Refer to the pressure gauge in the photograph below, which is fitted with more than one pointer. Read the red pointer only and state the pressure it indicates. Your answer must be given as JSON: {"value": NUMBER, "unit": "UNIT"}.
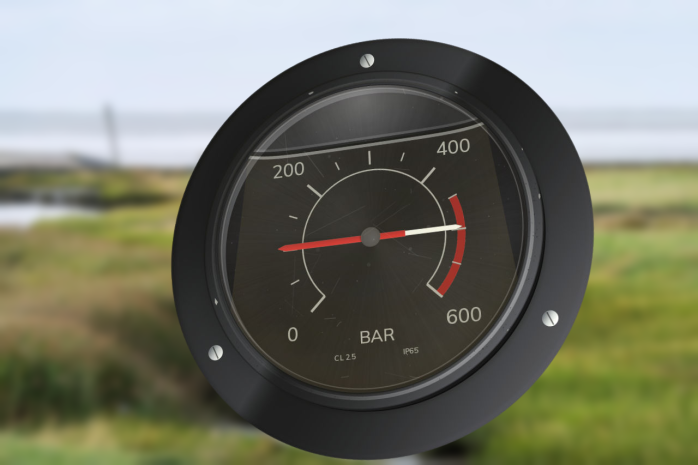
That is {"value": 100, "unit": "bar"}
